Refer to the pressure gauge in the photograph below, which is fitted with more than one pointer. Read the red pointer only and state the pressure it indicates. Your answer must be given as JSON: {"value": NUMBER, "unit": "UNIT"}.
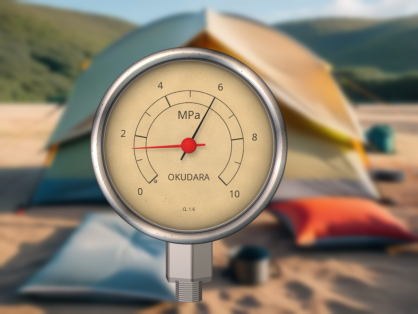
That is {"value": 1.5, "unit": "MPa"}
